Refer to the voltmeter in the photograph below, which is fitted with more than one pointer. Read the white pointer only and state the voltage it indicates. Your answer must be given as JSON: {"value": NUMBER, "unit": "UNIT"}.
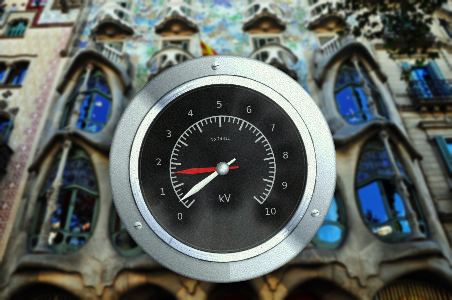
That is {"value": 0.4, "unit": "kV"}
